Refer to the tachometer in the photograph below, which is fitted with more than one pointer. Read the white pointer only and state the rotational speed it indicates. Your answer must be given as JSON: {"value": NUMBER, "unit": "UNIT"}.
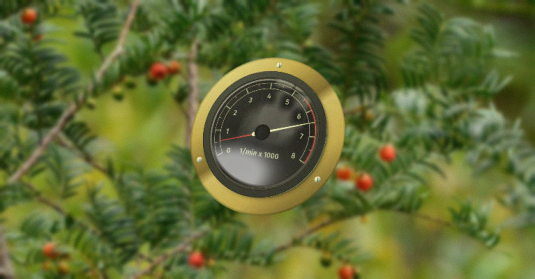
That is {"value": 6500, "unit": "rpm"}
